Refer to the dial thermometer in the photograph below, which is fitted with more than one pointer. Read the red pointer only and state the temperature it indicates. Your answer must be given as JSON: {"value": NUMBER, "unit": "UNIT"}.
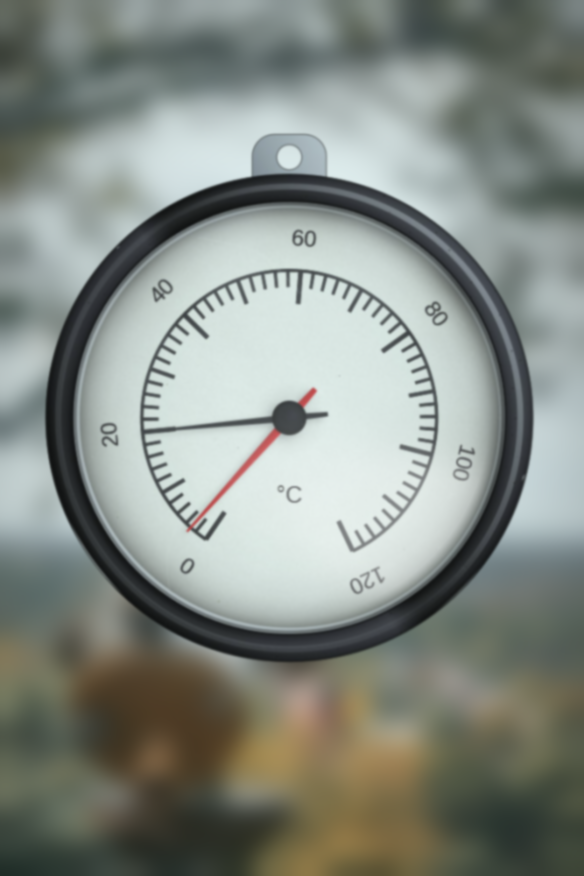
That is {"value": 3, "unit": "°C"}
